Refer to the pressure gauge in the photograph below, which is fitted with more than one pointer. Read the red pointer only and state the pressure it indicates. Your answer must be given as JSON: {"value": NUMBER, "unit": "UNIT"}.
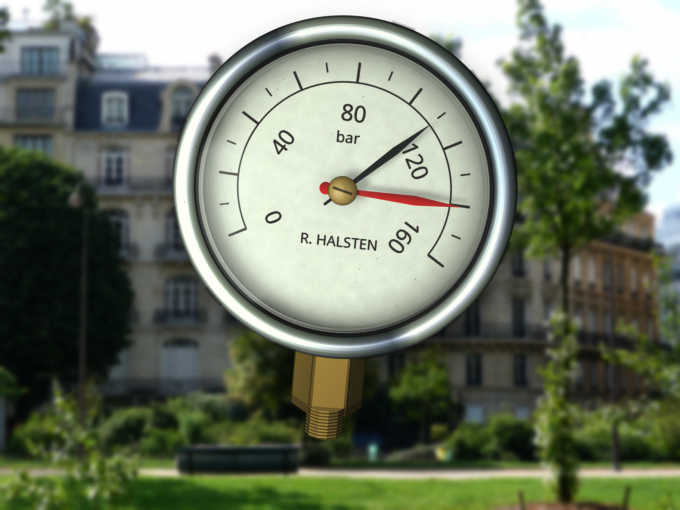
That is {"value": 140, "unit": "bar"}
